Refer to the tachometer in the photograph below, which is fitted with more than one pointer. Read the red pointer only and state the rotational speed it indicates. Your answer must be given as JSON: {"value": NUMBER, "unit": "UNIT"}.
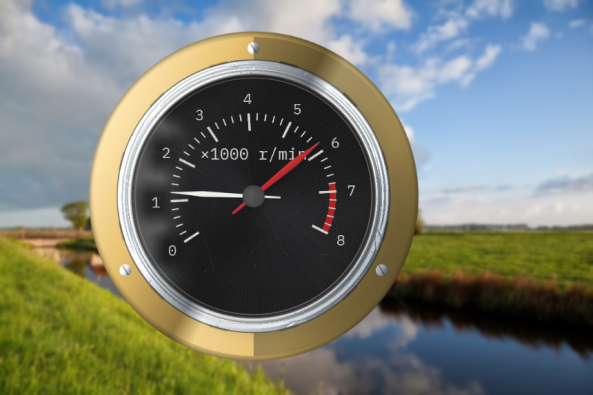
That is {"value": 5800, "unit": "rpm"}
